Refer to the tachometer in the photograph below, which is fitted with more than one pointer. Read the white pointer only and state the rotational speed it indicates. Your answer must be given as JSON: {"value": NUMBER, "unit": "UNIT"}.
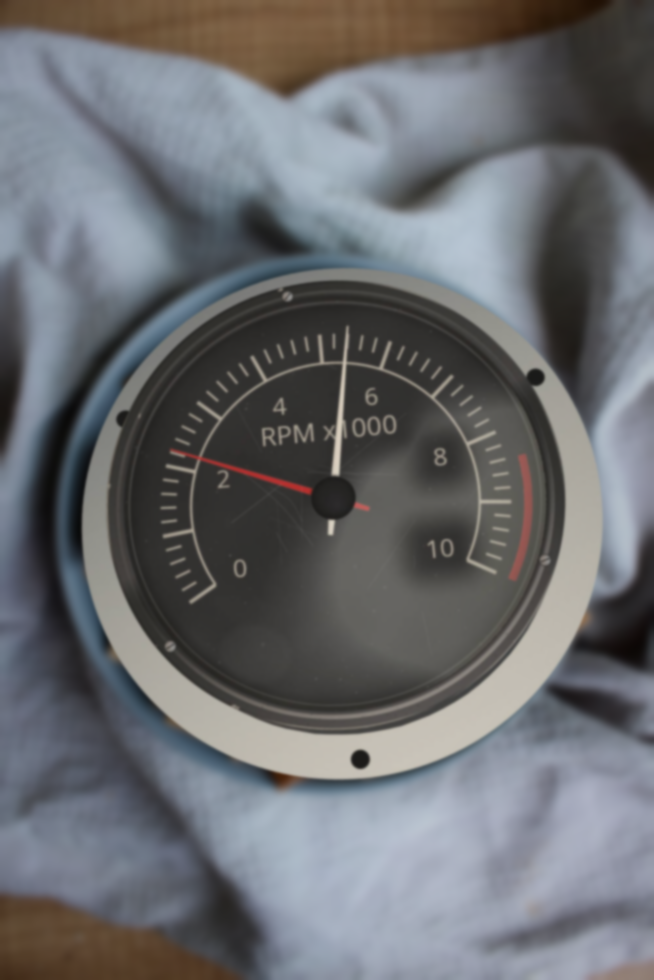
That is {"value": 5400, "unit": "rpm"}
